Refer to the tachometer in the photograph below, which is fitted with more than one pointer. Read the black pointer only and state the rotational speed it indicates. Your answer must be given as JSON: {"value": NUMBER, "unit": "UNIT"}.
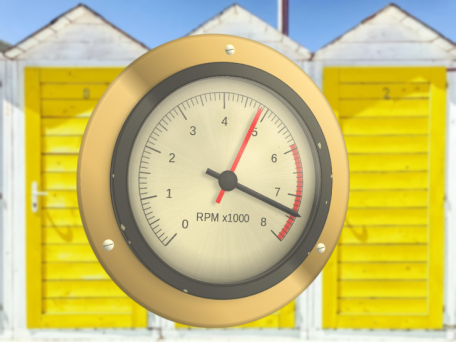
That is {"value": 7400, "unit": "rpm"}
